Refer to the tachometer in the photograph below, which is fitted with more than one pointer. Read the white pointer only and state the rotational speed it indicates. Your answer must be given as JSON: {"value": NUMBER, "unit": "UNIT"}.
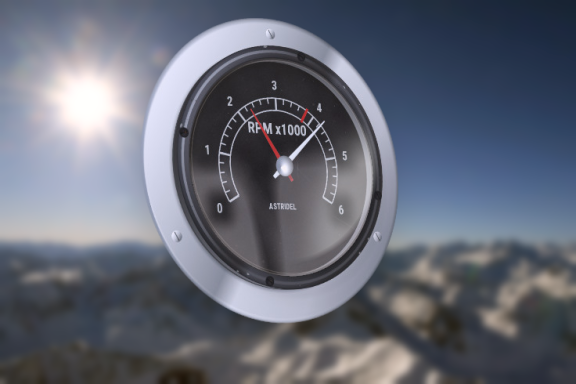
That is {"value": 4200, "unit": "rpm"}
